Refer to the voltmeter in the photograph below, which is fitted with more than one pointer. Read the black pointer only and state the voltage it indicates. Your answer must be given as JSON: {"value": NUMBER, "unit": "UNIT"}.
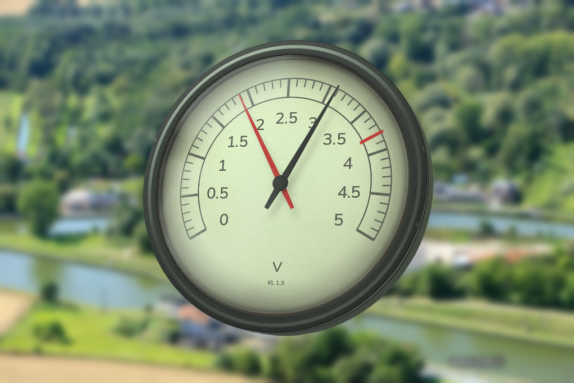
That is {"value": 3.1, "unit": "V"}
